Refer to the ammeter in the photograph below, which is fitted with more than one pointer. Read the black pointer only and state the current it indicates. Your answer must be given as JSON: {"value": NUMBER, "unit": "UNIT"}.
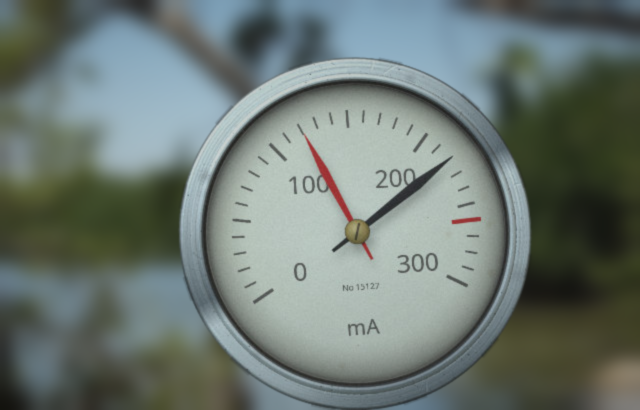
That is {"value": 220, "unit": "mA"}
